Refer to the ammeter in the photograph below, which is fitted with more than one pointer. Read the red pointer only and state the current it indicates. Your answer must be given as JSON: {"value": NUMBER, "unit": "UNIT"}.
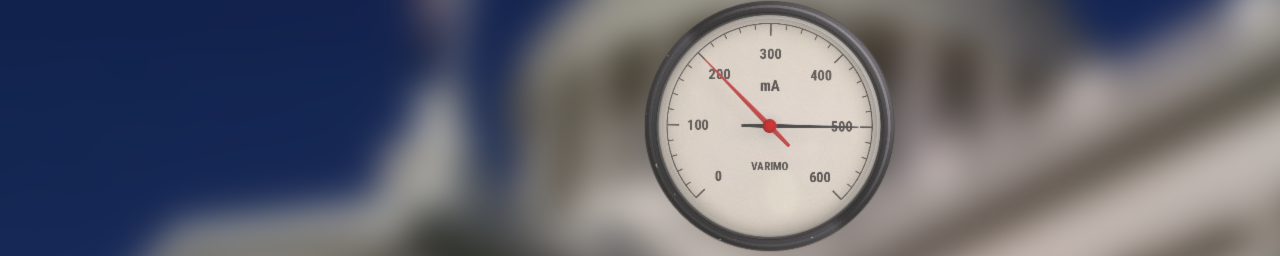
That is {"value": 200, "unit": "mA"}
